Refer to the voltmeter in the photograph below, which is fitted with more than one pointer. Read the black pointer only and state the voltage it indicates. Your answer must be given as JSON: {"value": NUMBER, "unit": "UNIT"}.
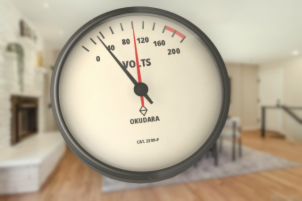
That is {"value": 30, "unit": "V"}
